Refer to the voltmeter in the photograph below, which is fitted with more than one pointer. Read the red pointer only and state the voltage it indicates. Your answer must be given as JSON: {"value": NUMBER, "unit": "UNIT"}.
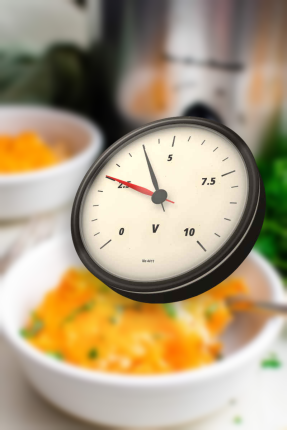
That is {"value": 2.5, "unit": "V"}
